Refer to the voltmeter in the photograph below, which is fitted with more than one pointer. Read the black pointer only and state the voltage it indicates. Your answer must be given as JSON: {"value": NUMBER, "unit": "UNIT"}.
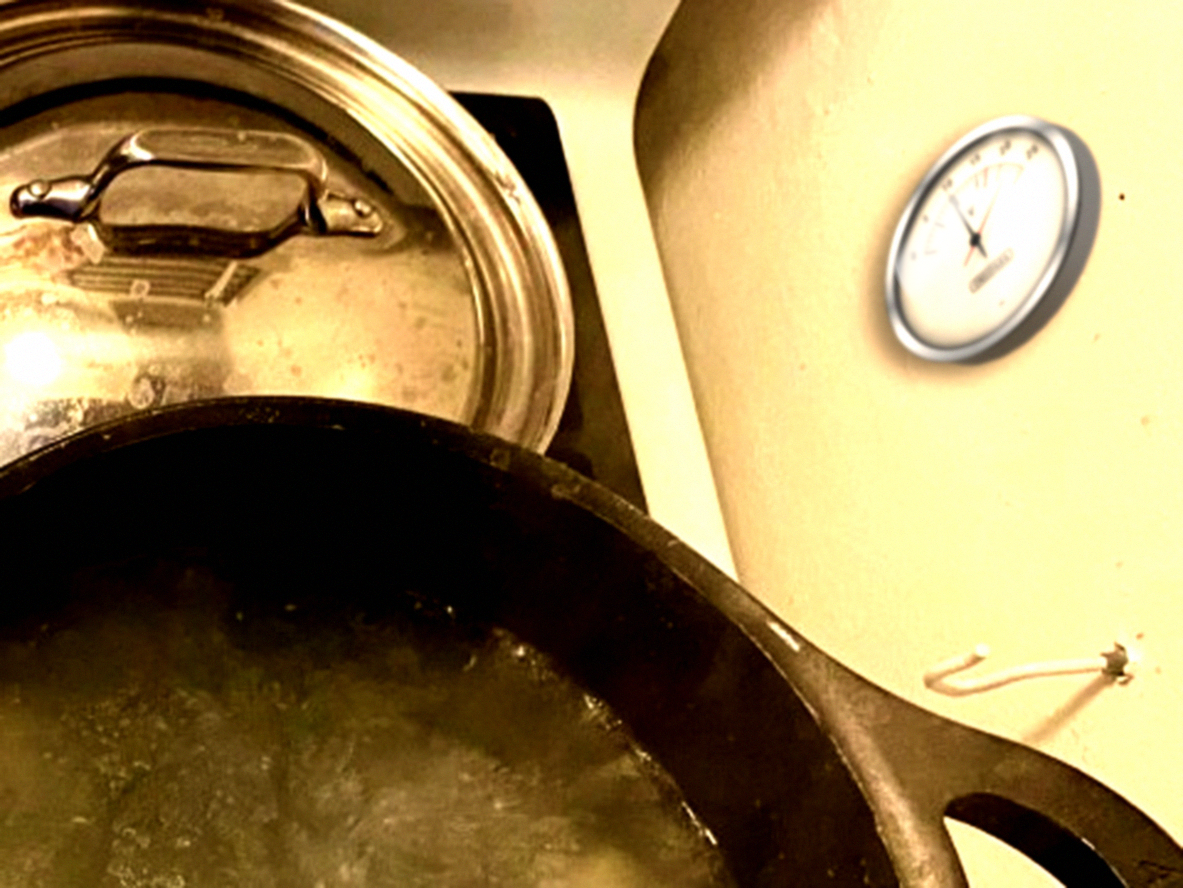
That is {"value": 10, "unit": "V"}
